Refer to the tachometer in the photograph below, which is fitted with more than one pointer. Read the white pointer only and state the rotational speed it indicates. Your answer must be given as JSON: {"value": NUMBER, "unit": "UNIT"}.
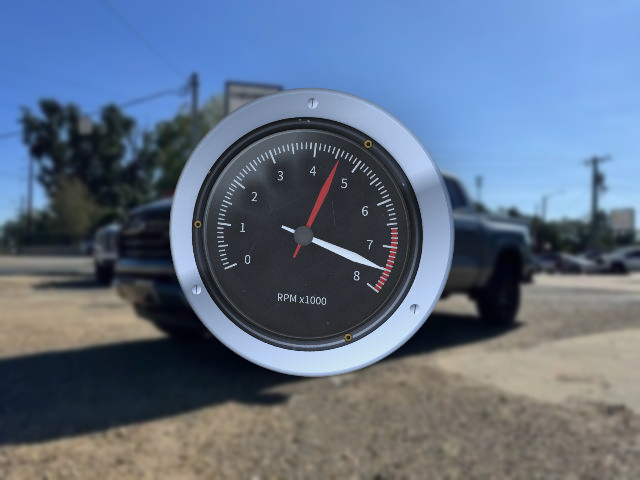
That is {"value": 7500, "unit": "rpm"}
